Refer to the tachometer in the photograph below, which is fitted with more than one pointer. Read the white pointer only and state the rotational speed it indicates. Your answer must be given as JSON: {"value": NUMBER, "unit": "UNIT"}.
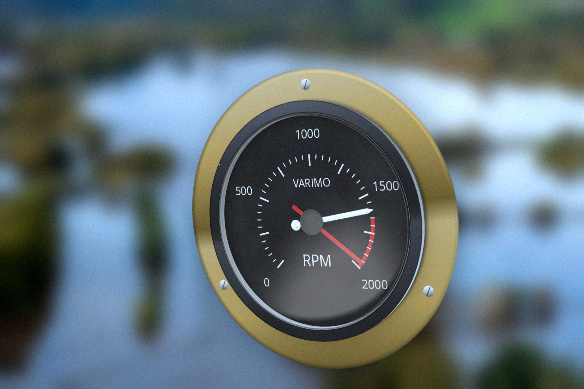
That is {"value": 1600, "unit": "rpm"}
